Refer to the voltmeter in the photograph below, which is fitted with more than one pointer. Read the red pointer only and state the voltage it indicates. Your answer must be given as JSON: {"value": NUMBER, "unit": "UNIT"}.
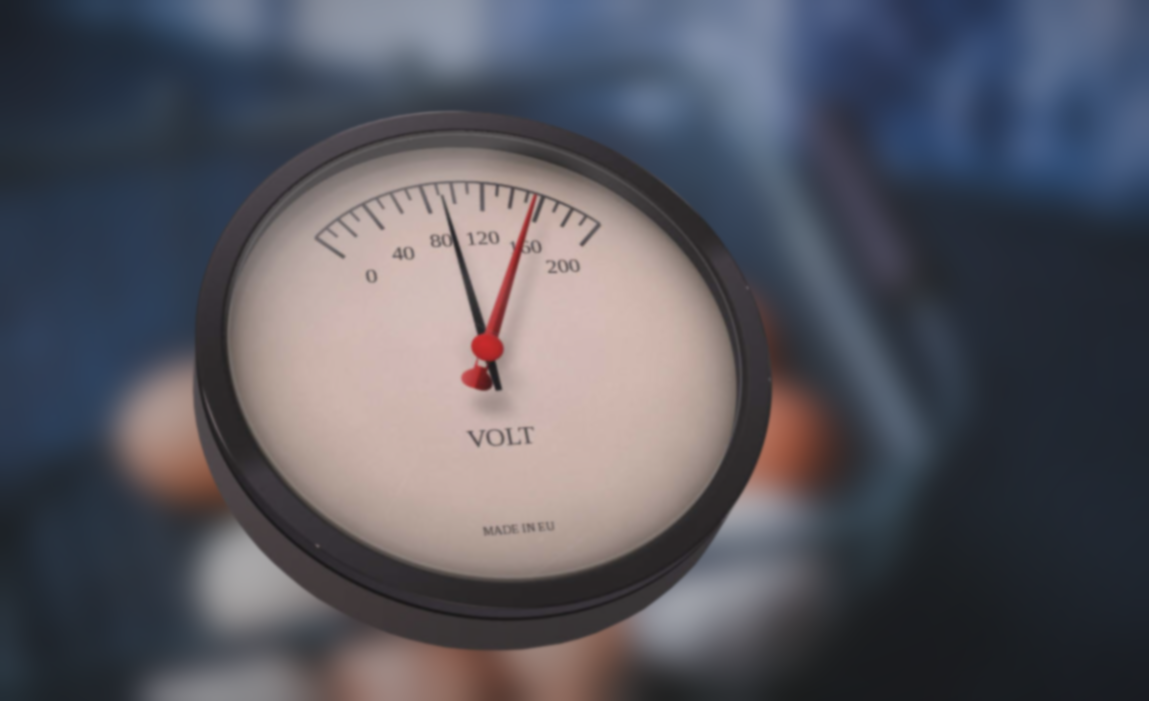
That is {"value": 155, "unit": "V"}
